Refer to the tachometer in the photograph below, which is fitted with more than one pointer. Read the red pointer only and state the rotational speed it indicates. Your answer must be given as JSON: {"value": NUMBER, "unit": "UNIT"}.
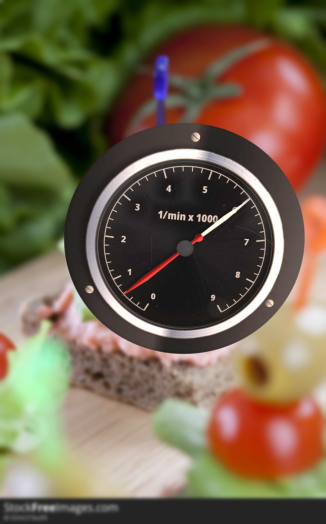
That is {"value": 600, "unit": "rpm"}
